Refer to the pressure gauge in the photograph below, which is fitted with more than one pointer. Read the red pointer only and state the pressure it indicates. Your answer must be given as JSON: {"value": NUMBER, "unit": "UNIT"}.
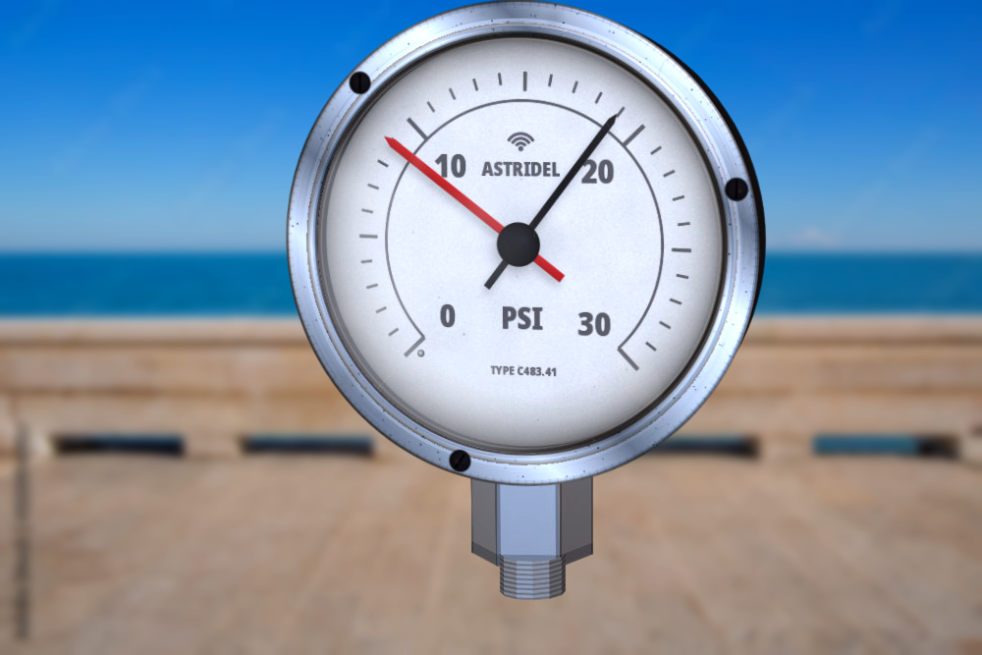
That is {"value": 9, "unit": "psi"}
